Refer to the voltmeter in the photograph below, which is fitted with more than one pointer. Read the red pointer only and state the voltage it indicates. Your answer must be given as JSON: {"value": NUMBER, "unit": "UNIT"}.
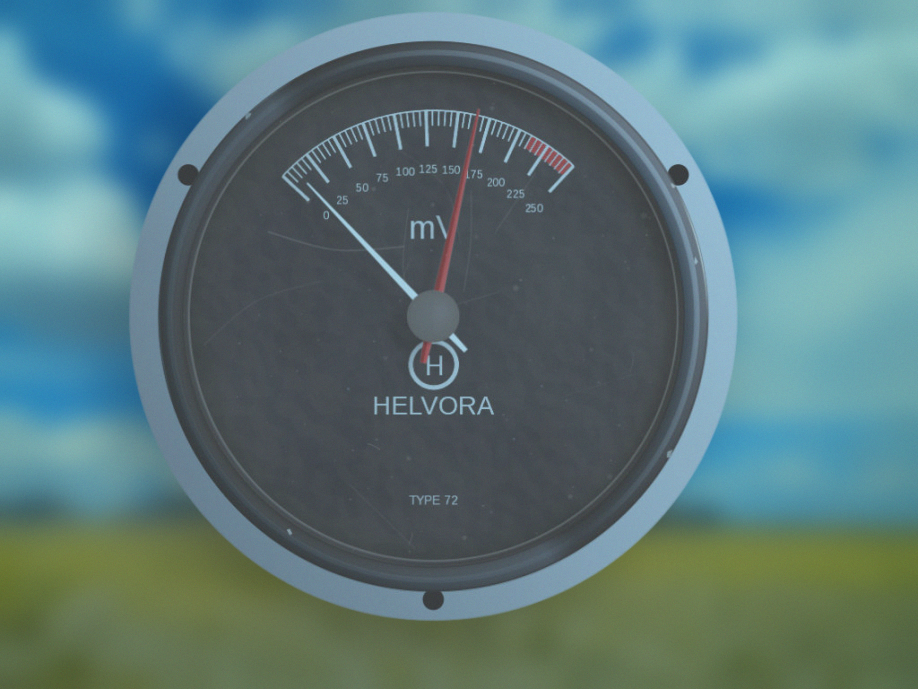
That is {"value": 165, "unit": "mV"}
